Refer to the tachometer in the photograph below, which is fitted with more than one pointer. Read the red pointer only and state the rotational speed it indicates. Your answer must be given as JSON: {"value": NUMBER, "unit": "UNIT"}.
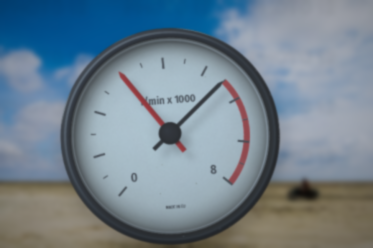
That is {"value": 3000, "unit": "rpm"}
